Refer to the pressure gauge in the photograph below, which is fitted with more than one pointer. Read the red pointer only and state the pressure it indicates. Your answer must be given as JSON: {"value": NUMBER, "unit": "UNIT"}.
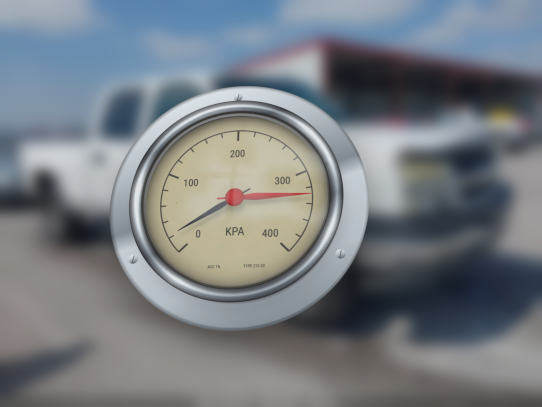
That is {"value": 330, "unit": "kPa"}
